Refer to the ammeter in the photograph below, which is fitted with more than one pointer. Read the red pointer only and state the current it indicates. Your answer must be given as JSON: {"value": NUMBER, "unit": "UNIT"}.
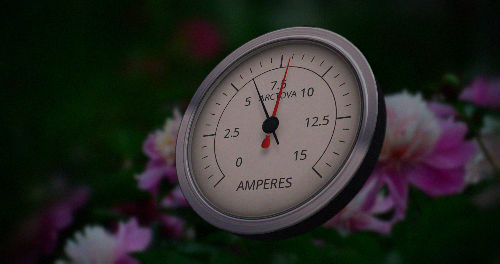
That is {"value": 8, "unit": "A"}
